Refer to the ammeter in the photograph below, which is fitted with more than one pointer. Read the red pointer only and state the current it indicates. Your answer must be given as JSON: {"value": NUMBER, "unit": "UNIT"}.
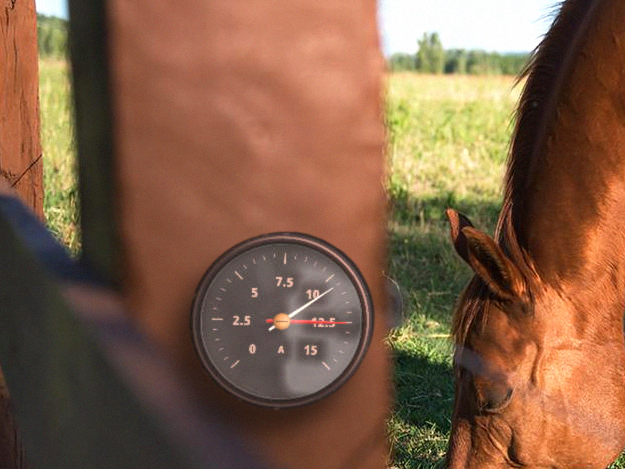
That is {"value": 12.5, "unit": "A"}
